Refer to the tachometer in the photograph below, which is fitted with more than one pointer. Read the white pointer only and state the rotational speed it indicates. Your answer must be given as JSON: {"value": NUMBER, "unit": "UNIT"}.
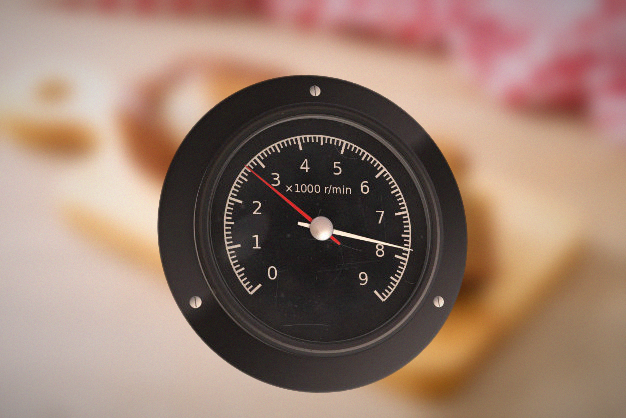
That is {"value": 7800, "unit": "rpm"}
